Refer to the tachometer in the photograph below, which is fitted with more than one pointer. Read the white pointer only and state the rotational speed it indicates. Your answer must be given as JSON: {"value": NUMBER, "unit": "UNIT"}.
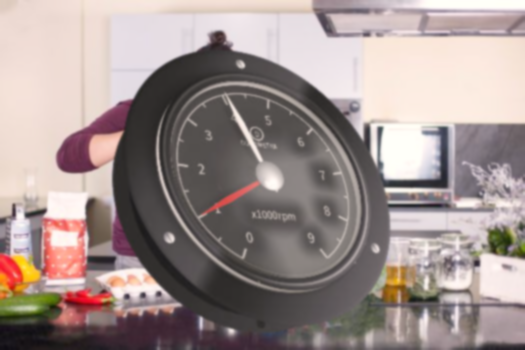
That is {"value": 4000, "unit": "rpm"}
